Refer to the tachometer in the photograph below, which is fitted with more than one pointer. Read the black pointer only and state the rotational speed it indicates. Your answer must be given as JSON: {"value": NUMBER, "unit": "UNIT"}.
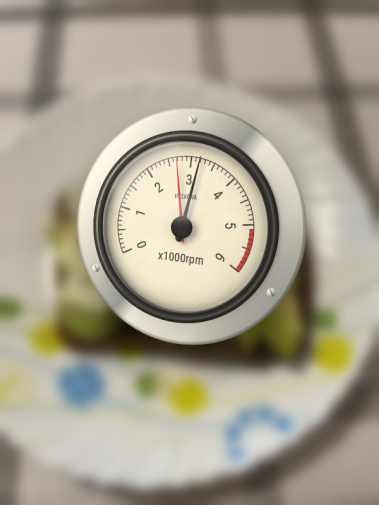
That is {"value": 3200, "unit": "rpm"}
